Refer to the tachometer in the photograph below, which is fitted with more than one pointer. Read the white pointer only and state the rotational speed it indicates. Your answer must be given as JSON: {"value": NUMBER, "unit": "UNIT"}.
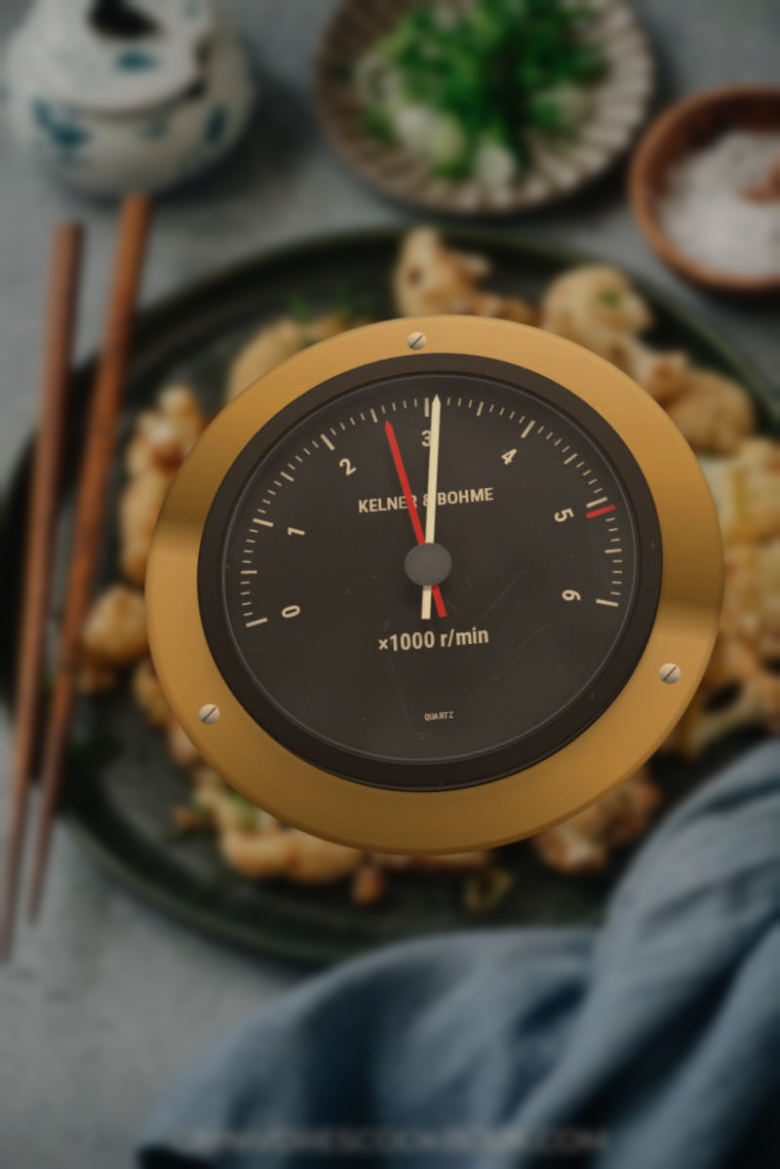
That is {"value": 3100, "unit": "rpm"}
